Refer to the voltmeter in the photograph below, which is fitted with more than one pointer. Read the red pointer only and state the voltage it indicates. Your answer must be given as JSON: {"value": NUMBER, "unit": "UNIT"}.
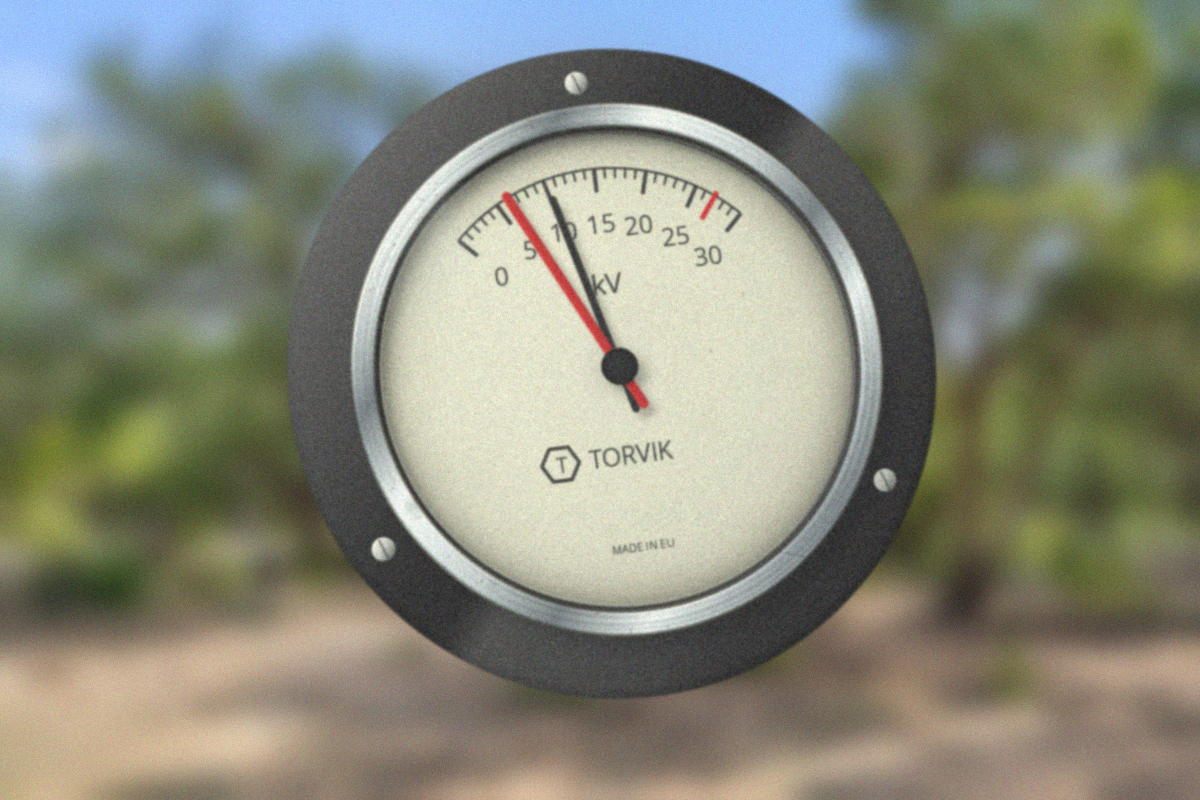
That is {"value": 6, "unit": "kV"}
